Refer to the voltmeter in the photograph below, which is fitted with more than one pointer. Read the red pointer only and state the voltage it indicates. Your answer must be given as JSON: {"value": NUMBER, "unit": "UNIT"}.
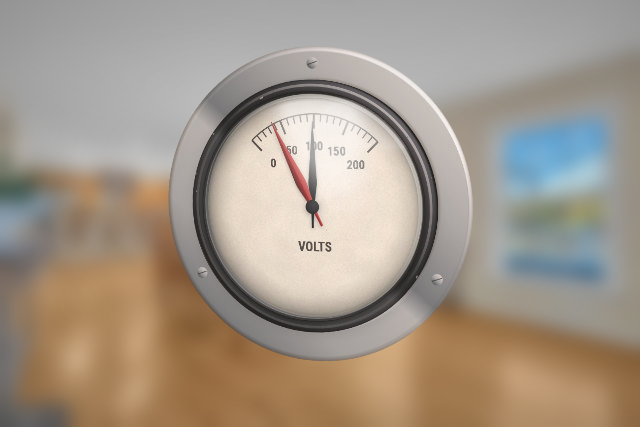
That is {"value": 40, "unit": "V"}
